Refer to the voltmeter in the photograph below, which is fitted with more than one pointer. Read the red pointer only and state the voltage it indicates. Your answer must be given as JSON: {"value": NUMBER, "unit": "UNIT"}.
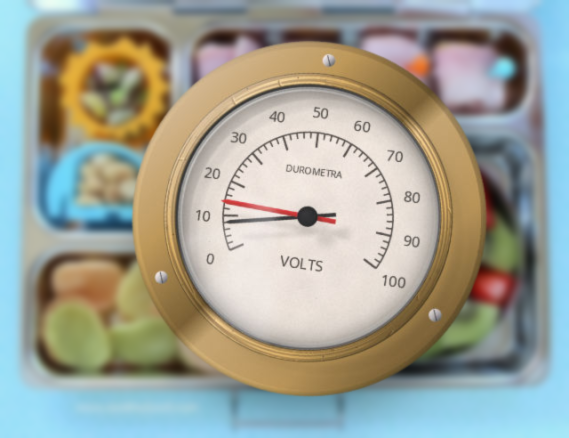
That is {"value": 14, "unit": "V"}
